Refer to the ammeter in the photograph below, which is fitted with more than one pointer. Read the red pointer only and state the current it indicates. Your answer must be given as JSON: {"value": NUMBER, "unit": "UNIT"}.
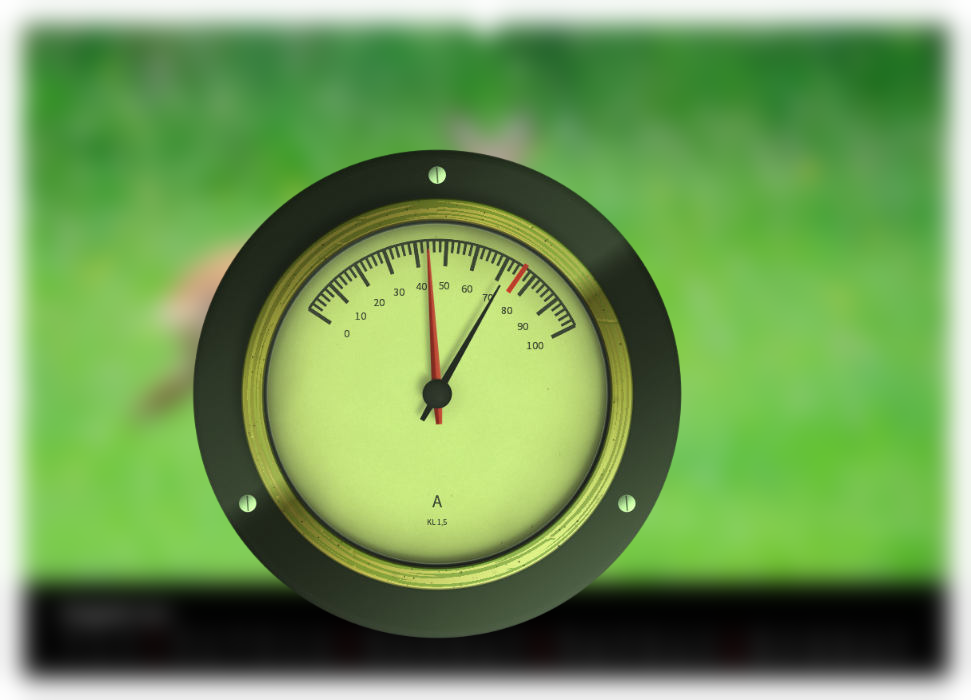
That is {"value": 44, "unit": "A"}
